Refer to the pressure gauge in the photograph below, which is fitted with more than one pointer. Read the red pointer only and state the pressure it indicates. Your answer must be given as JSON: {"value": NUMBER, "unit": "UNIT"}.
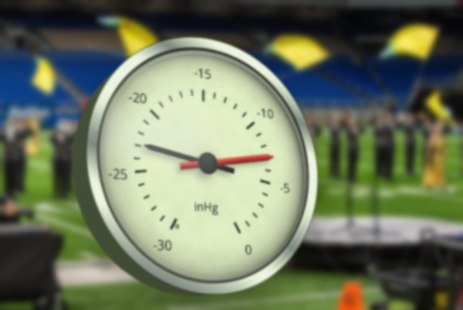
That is {"value": -7, "unit": "inHg"}
